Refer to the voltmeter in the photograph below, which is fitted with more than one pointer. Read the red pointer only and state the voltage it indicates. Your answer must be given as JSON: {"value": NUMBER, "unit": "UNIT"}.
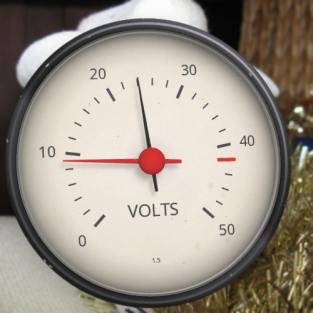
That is {"value": 9, "unit": "V"}
